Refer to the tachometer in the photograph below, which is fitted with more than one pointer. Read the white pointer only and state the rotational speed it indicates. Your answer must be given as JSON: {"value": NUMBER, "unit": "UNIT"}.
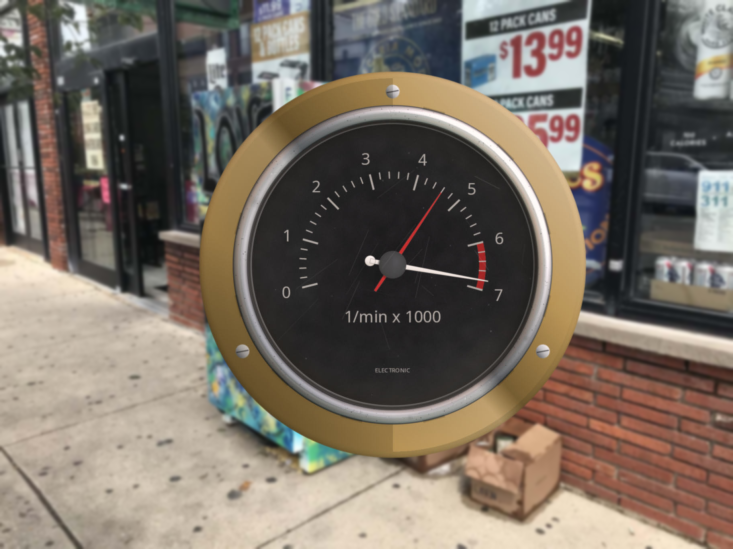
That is {"value": 6800, "unit": "rpm"}
